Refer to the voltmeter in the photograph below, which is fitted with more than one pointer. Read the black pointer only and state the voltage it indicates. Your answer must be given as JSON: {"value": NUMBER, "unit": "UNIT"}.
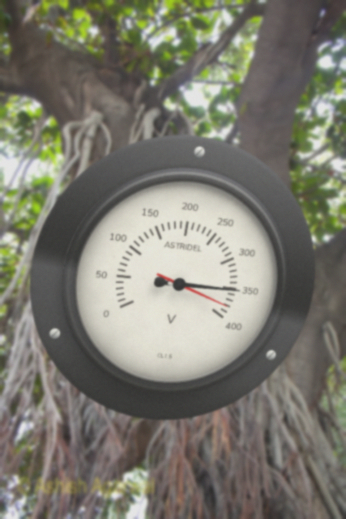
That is {"value": 350, "unit": "V"}
